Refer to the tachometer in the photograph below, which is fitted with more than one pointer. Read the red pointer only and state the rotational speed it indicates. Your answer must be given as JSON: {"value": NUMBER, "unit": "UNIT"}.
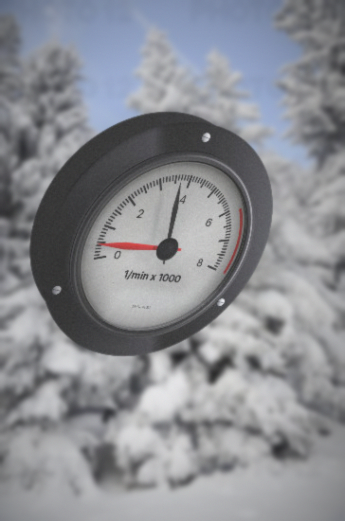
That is {"value": 500, "unit": "rpm"}
